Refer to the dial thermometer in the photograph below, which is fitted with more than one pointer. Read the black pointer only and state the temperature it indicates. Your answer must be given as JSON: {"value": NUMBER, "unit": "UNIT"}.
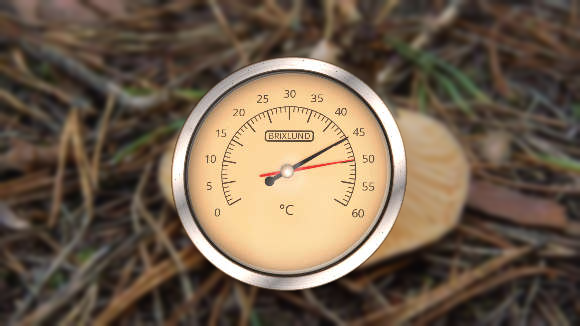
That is {"value": 45, "unit": "°C"}
